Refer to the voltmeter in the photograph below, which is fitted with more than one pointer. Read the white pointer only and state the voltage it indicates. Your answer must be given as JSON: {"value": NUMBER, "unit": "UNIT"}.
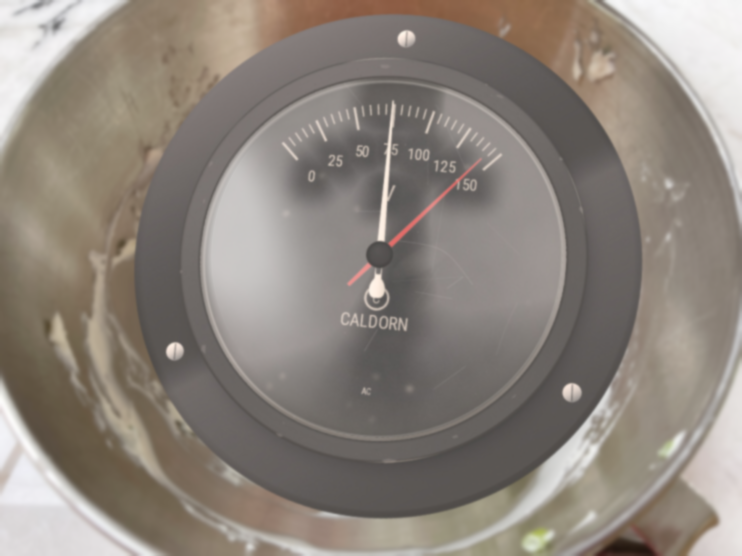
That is {"value": 75, "unit": "V"}
